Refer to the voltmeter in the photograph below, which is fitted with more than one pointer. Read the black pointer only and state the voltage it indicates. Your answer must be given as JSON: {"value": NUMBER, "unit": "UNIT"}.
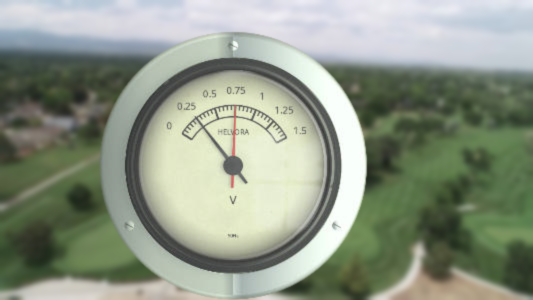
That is {"value": 0.25, "unit": "V"}
